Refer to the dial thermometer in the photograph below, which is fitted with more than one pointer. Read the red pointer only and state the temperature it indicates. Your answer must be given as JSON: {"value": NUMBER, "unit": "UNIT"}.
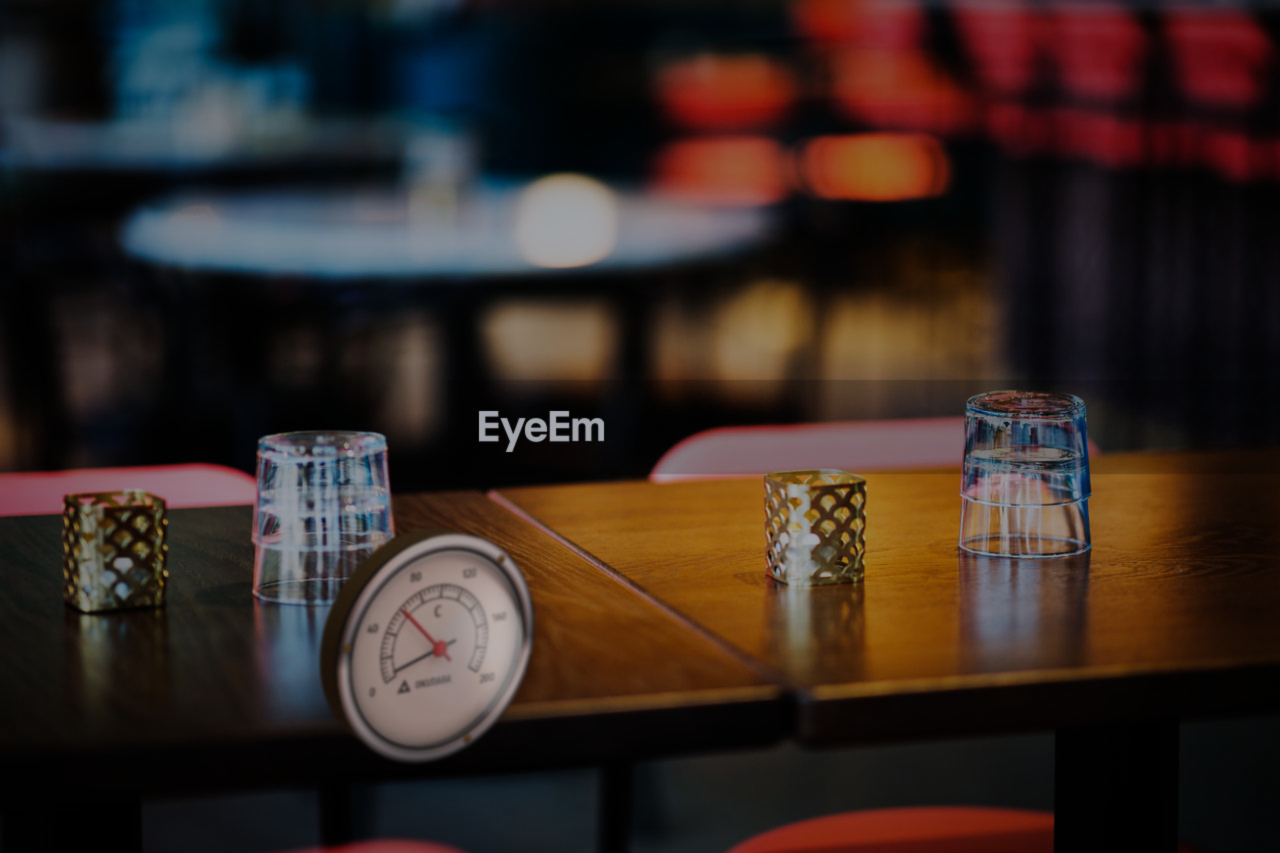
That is {"value": 60, "unit": "°C"}
